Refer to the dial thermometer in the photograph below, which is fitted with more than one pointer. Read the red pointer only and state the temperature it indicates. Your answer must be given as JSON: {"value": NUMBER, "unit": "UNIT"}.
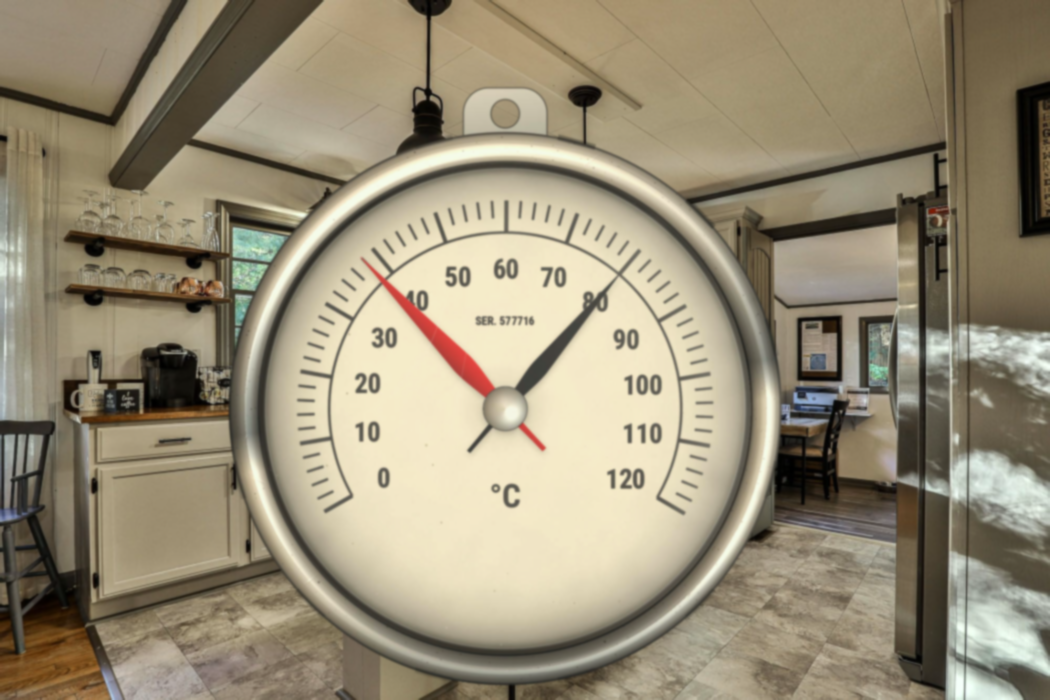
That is {"value": 38, "unit": "°C"}
